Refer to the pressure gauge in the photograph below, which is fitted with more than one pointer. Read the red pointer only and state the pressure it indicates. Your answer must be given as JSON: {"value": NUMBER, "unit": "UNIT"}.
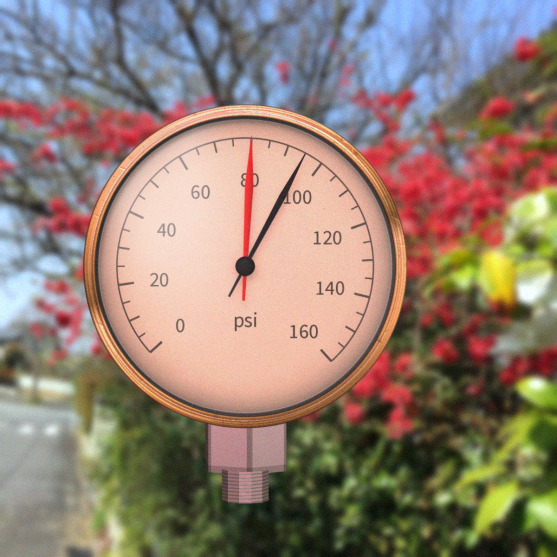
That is {"value": 80, "unit": "psi"}
